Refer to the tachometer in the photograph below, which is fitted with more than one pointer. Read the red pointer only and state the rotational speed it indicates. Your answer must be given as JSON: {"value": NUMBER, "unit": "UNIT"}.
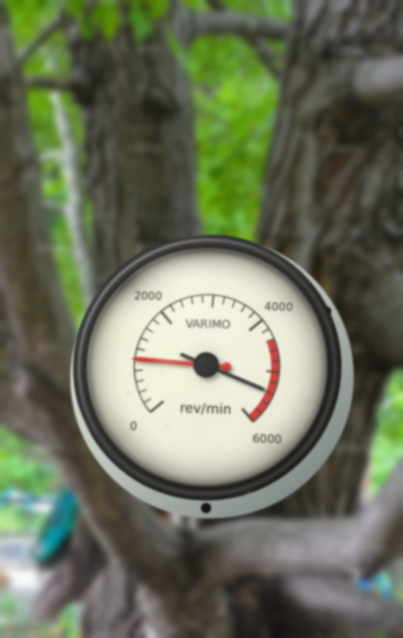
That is {"value": 1000, "unit": "rpm"}
